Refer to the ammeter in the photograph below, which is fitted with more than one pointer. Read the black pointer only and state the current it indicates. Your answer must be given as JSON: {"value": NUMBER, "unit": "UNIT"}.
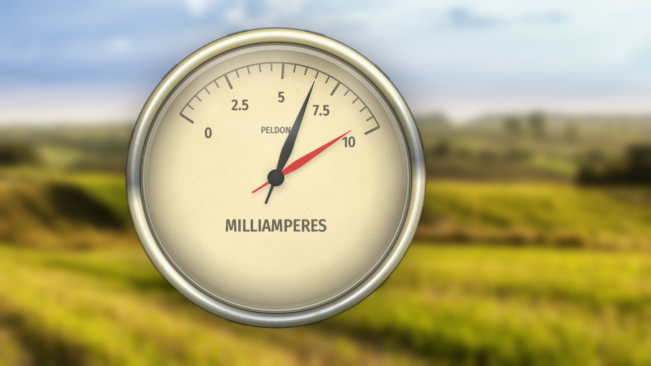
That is {"value": 6.5, "unit": "mA"}
